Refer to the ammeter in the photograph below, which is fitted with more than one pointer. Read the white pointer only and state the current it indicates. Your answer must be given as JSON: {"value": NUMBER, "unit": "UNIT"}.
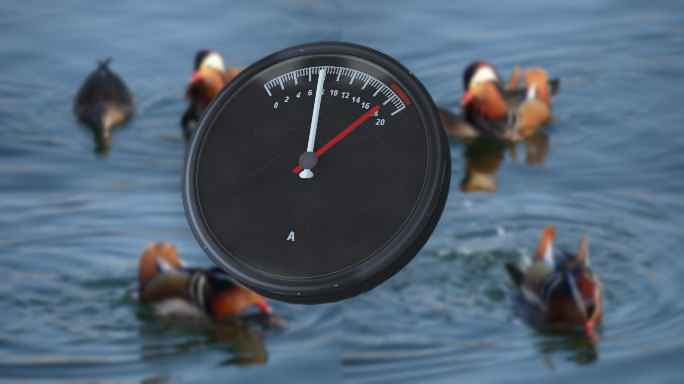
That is {"value": 8, "unit": "A"}
